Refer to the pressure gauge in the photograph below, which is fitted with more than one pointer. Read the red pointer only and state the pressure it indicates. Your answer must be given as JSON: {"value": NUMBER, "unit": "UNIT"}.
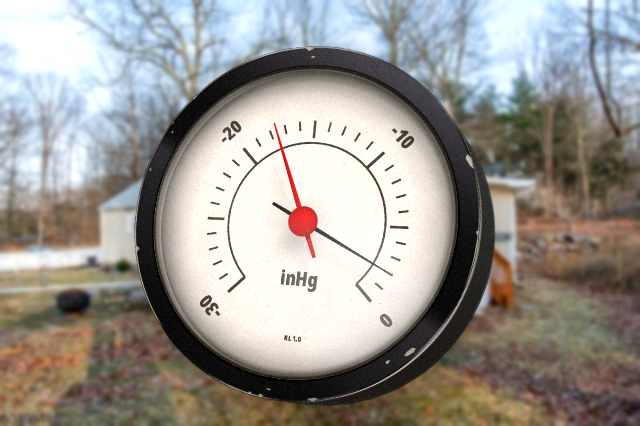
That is {"value": -17.5, "unit": "inHg"}
